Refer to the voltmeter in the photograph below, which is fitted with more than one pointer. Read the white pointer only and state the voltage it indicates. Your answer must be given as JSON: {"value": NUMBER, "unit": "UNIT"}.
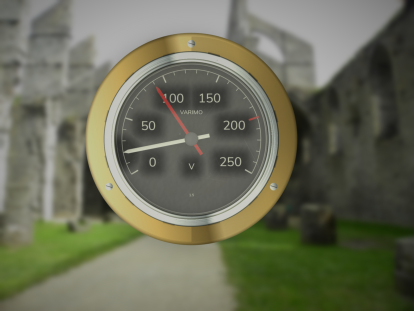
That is {"value": 20, "unit": "V"}
